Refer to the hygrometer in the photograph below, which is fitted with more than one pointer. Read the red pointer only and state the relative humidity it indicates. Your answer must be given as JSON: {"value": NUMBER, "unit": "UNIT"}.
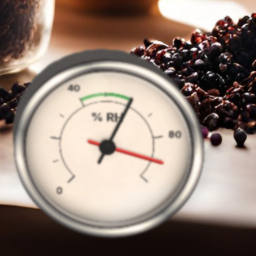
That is {"value": 90, "unit": "%"}
